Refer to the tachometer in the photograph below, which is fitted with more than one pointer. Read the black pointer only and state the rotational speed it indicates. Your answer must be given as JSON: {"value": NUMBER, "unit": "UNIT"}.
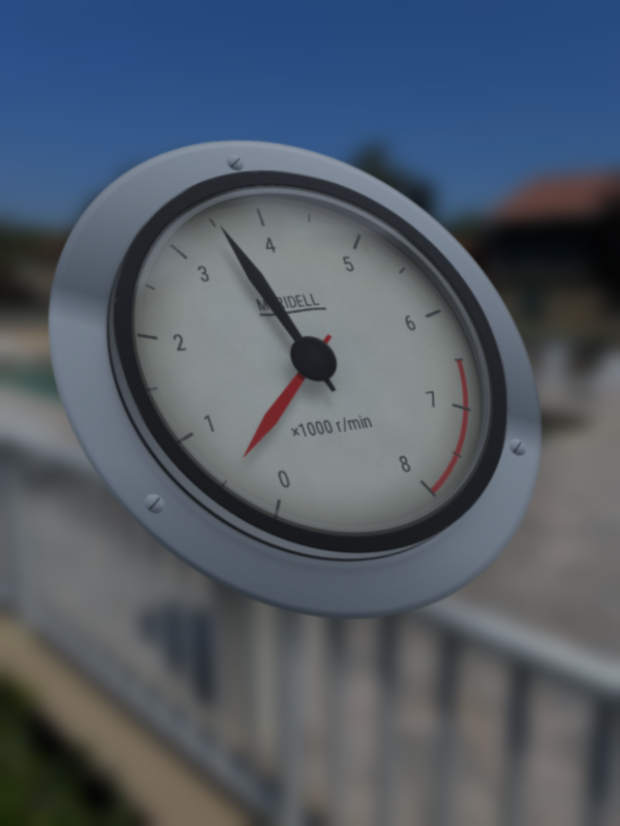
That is {"value": 3500, "unit": "rpm"}
